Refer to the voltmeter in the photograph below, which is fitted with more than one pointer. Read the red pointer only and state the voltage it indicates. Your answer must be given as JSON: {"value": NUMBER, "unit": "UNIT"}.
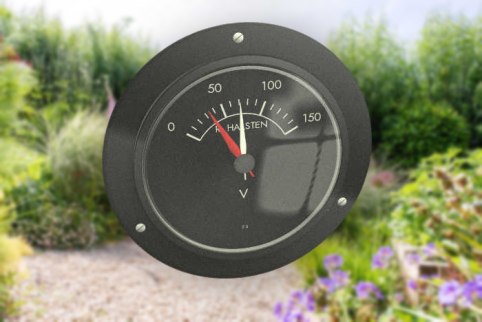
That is {"value": 35, "unit": "V"}
